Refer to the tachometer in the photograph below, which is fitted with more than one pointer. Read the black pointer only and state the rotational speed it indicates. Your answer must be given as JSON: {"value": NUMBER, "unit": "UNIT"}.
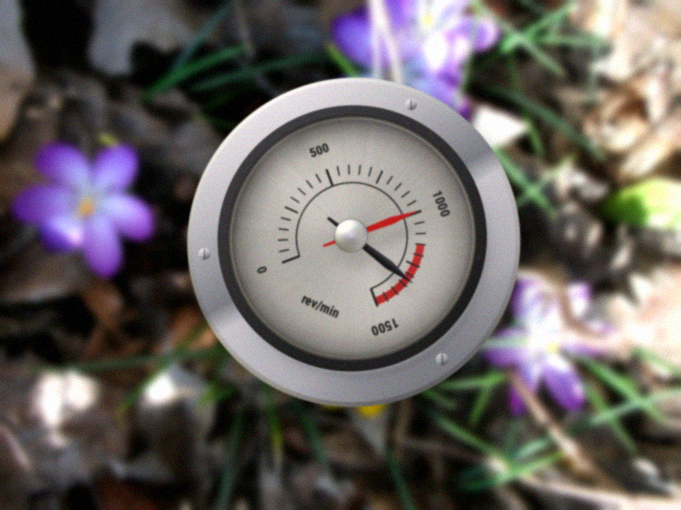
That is {"value": 1325, "unit": "rpm"}
